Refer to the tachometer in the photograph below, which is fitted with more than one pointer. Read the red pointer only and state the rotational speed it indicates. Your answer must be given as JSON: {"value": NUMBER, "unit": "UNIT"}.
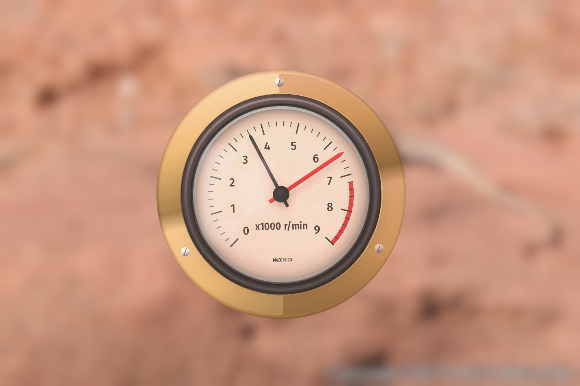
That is {"value": 6400, "unit": "rpm"}
